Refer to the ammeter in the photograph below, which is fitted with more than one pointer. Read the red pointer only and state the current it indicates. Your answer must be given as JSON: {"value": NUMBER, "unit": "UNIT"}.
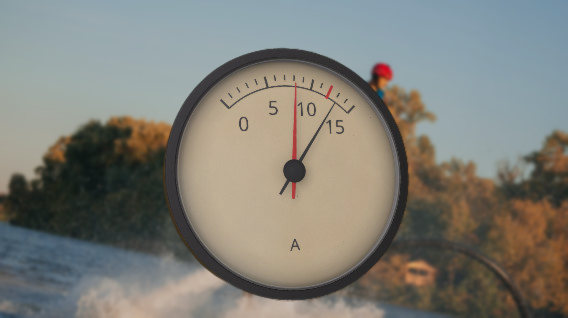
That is {"value": 8, "unit": "A"}
